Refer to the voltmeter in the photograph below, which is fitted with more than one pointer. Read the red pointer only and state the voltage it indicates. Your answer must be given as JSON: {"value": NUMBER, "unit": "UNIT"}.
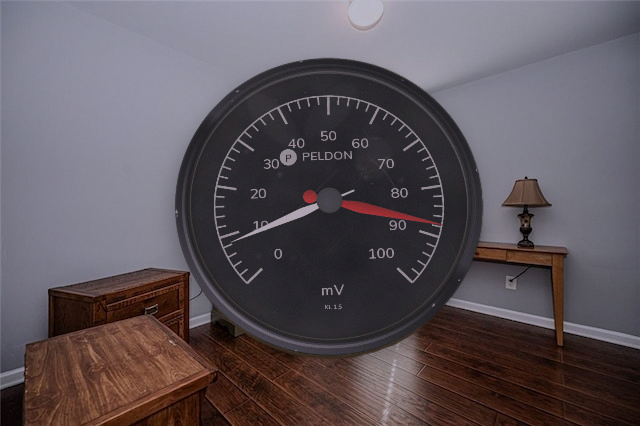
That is {"value": 88, "unit": "mV"}
